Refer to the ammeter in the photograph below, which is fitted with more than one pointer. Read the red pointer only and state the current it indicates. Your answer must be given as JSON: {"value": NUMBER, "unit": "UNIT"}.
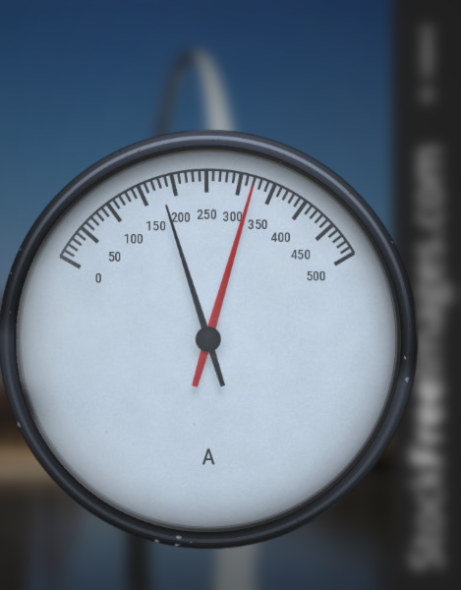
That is {"value": 320, "unit": "A"}
